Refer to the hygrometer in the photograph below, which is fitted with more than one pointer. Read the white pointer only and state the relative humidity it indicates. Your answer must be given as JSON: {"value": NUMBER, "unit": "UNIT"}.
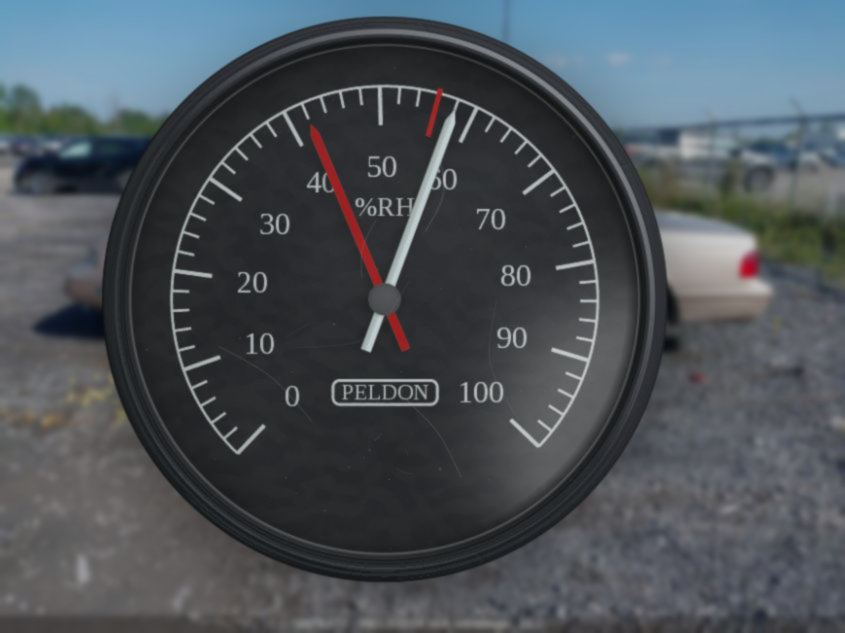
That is {"value": 58, "unit": "%"}
